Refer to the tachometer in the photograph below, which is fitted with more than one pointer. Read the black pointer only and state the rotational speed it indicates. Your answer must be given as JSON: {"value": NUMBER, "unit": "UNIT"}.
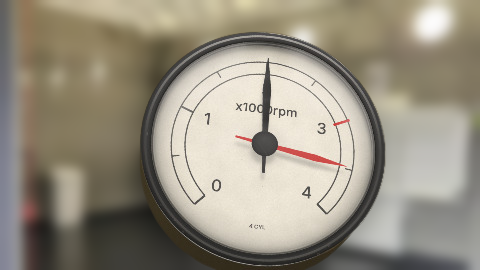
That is {"value": 2000, "unit": "rpm"}
